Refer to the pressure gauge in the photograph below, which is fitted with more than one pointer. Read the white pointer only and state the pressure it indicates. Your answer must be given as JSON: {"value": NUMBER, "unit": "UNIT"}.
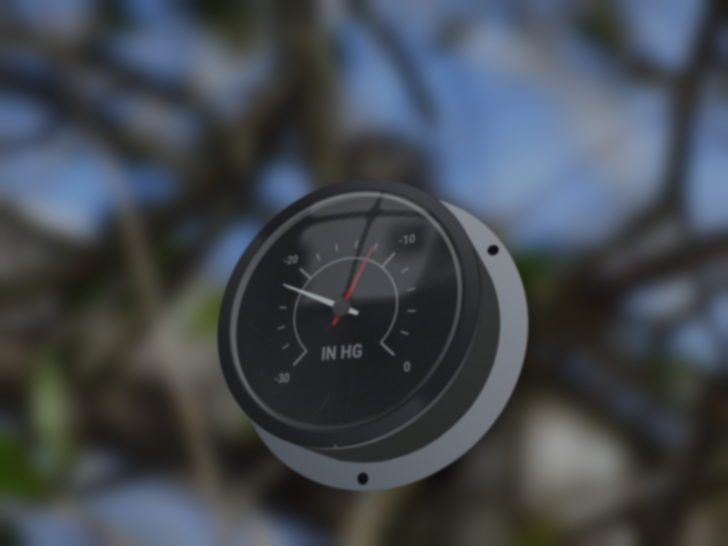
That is {"value": -22, "unit": "inHg"}
